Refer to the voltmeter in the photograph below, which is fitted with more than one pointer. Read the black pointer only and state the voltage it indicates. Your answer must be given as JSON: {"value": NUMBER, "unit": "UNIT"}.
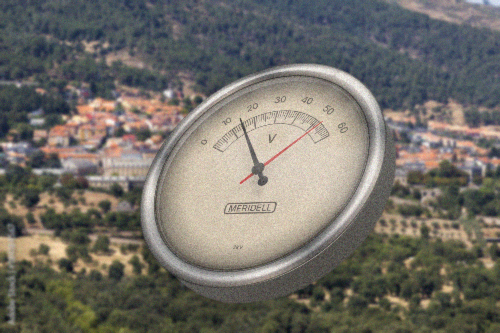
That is {"value": 15, "unit": "V"}
